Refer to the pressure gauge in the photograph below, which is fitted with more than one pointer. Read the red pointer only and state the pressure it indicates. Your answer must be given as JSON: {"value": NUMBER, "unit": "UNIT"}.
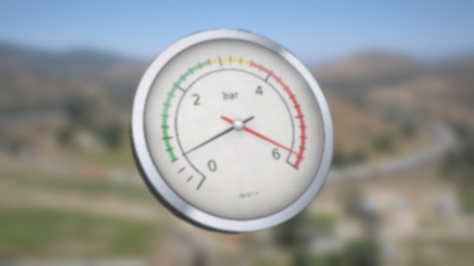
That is {"value": 5.8, "unit": "bar"}
